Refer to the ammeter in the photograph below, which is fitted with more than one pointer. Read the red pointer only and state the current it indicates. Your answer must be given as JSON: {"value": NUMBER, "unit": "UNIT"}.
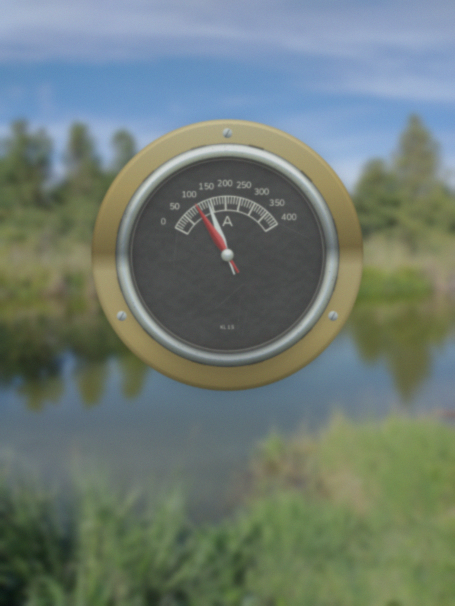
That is {"value": 100, "unit": "A"}
